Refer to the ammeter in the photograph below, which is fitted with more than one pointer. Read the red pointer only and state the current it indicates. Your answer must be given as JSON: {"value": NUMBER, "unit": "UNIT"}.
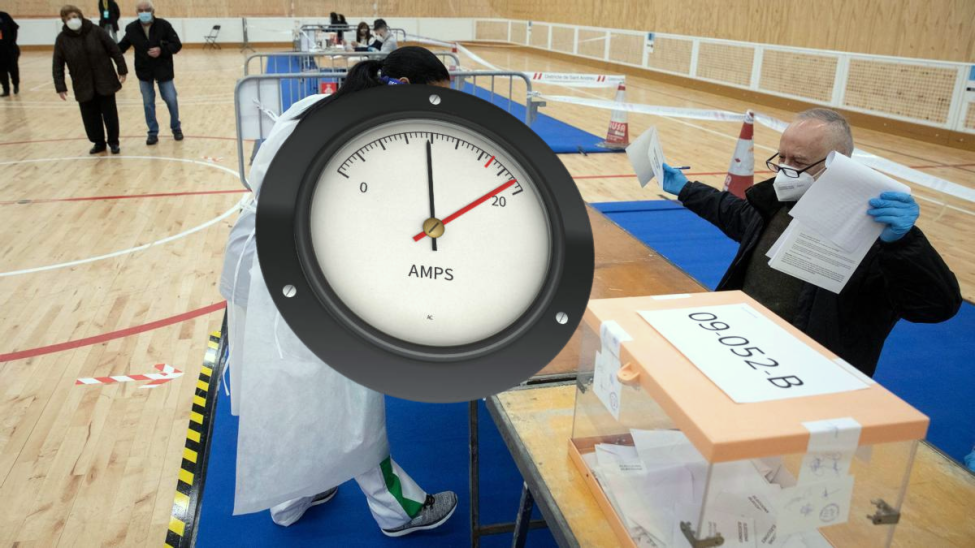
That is {"value": 19, "unit": "A"}
